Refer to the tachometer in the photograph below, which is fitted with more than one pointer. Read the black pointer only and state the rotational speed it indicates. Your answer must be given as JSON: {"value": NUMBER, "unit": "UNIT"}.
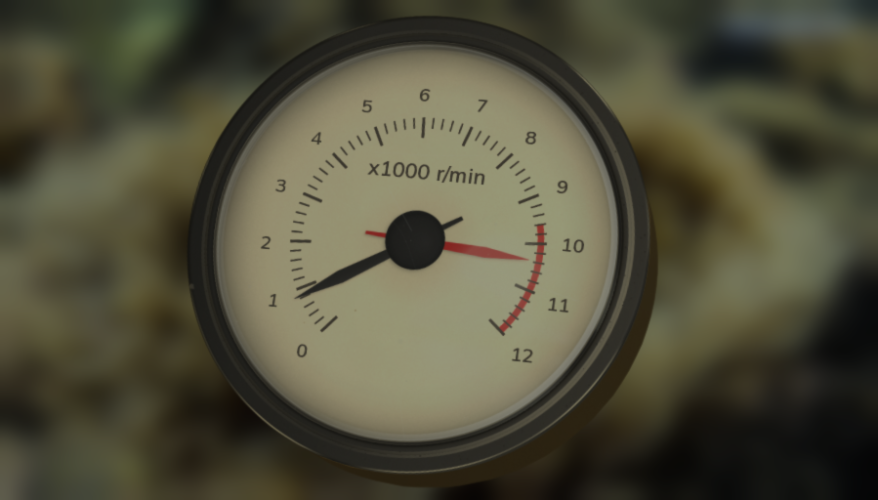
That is {"value": 800, "unit": "rpm"}
